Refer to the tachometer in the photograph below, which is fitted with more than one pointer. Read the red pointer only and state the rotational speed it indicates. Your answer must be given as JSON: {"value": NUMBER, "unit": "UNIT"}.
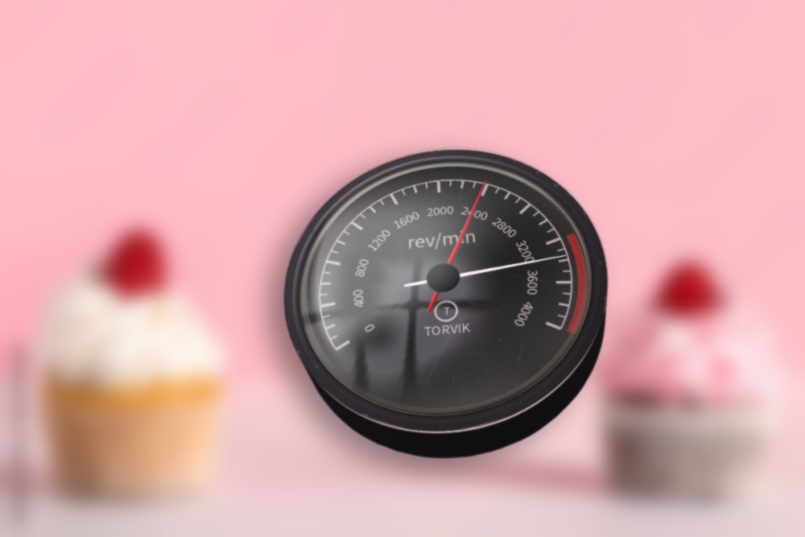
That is {"value": 2400, "unit": "rpm"}
